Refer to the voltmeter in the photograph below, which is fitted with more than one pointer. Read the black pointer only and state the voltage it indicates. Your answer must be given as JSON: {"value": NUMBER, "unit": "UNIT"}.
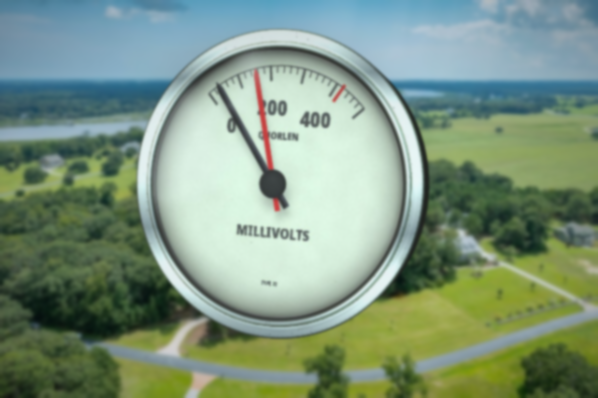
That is {"value": 40, "unit": "mV"}
